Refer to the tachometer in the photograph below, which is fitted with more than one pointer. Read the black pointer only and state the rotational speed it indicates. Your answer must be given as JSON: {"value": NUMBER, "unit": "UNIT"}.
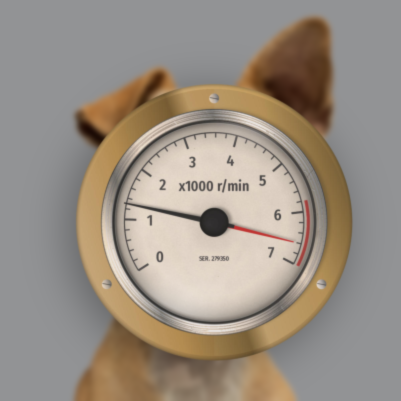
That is {"value": 1300, "unit": "rpm"}
